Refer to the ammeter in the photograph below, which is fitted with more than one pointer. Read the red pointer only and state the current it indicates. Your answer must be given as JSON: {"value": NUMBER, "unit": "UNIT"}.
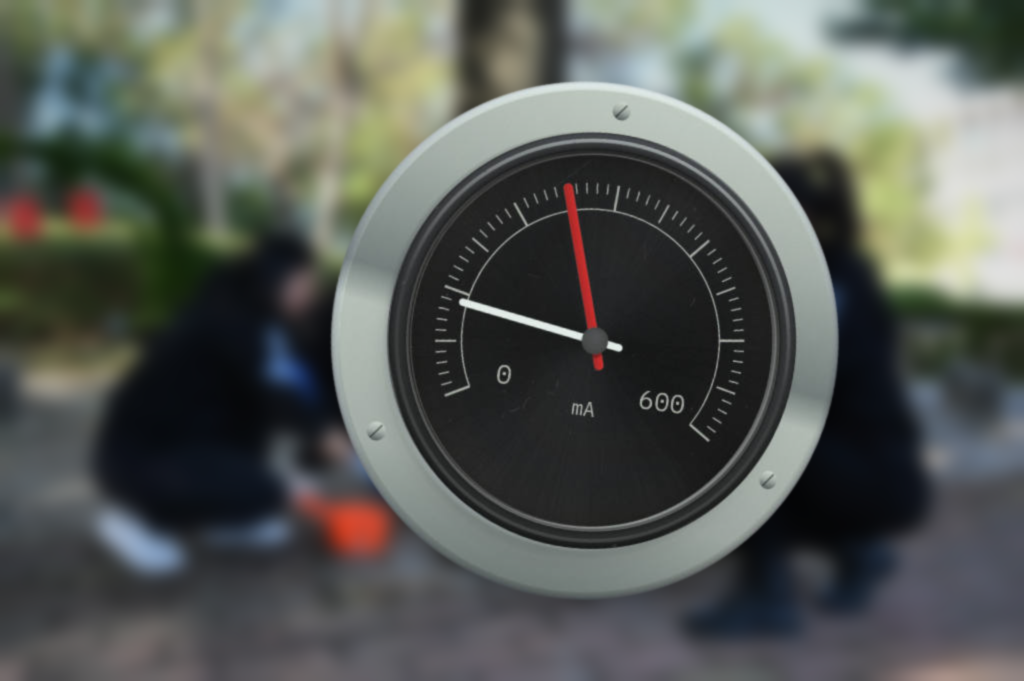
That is {"value": 250, "unit": "mA"}
